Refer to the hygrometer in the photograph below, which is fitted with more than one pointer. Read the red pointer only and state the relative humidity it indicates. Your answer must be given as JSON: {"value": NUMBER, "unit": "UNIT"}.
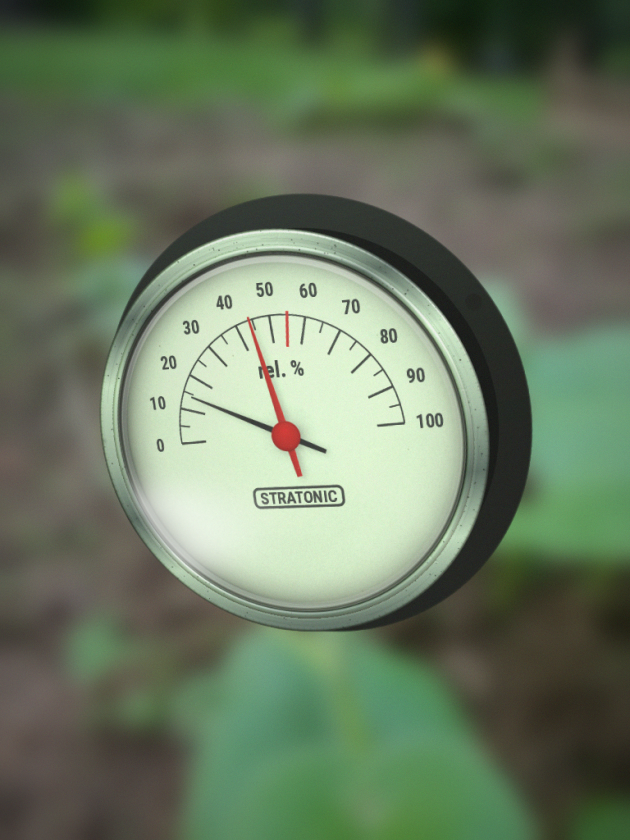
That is {"value": 45, "unit": "%"}
